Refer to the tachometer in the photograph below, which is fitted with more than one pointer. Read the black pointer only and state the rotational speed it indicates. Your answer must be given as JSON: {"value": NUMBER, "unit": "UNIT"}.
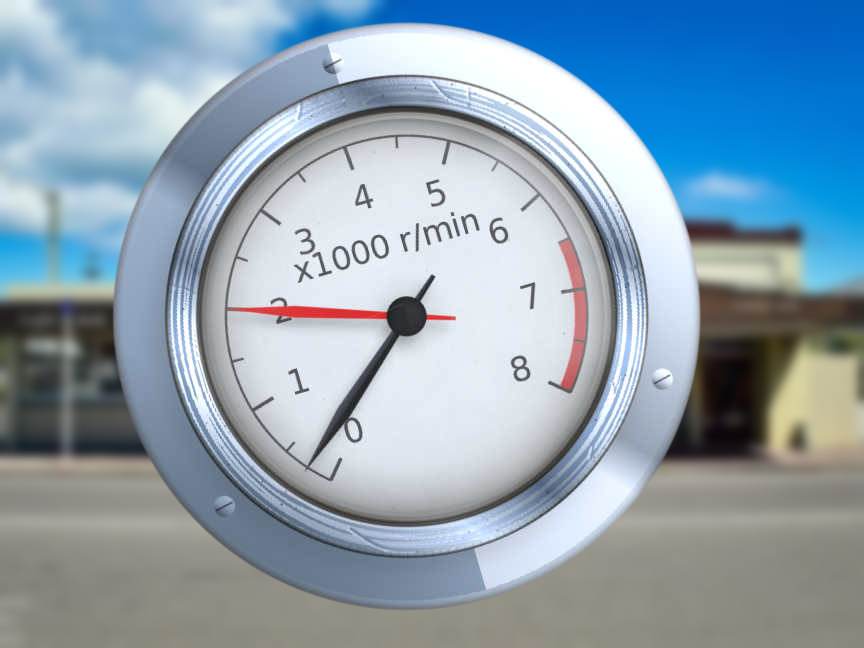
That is {"value": 250, "unit": "rpm"}
